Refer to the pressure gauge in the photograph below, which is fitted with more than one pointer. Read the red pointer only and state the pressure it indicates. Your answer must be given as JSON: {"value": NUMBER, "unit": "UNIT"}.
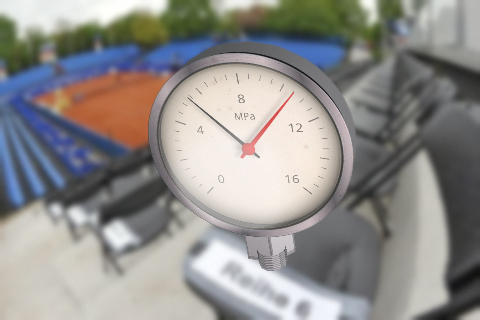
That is {"value": 10.5, "unit": "MPa"}
